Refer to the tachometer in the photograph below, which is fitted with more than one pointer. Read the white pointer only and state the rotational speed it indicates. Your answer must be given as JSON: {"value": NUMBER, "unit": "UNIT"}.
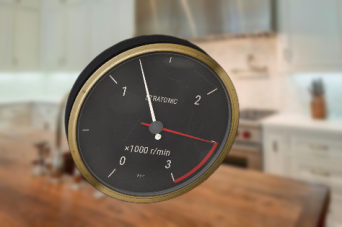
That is {"value": 1250, "unit": "rpm"}
